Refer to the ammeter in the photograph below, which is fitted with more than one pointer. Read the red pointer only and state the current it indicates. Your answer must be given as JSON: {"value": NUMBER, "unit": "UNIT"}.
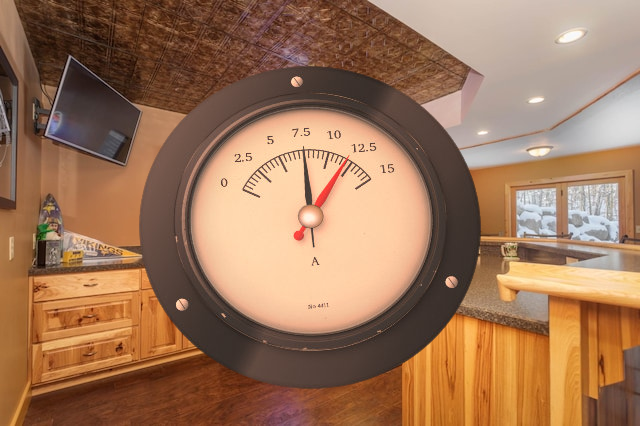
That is {"value": 12, "unit": "A"}
